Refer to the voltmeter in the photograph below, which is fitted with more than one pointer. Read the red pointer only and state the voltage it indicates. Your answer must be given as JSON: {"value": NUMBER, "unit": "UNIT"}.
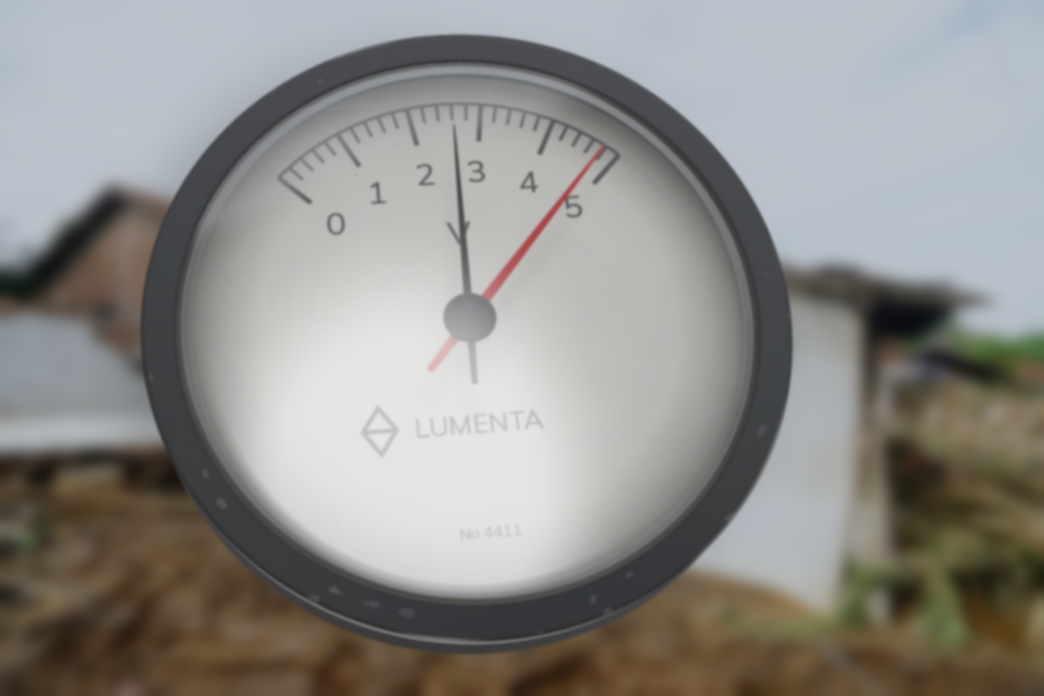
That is {"value": 4.8, "unit": "V"}
